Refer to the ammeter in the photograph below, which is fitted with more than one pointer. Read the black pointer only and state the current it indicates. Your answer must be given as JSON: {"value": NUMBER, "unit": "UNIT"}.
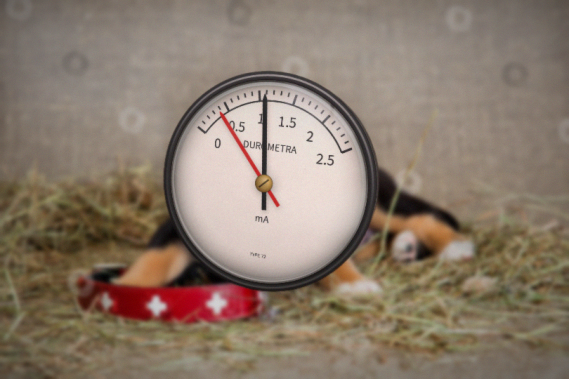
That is {"value": 1.1, "unit": "mA"}
